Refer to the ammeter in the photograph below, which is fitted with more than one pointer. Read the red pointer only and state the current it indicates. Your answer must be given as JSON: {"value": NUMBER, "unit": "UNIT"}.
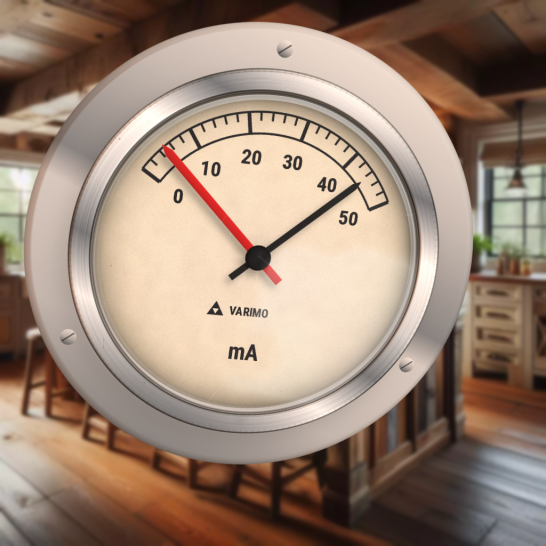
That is {"value": 5, "unit": "mA"}
